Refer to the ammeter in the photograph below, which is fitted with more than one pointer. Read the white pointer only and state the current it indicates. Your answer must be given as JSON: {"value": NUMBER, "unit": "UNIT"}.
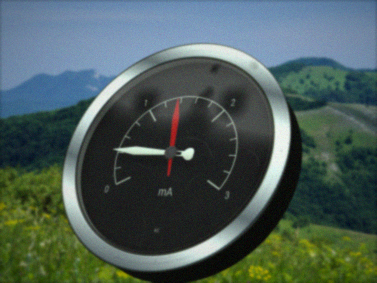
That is {"value": 0.4, "unit": "mA"}
